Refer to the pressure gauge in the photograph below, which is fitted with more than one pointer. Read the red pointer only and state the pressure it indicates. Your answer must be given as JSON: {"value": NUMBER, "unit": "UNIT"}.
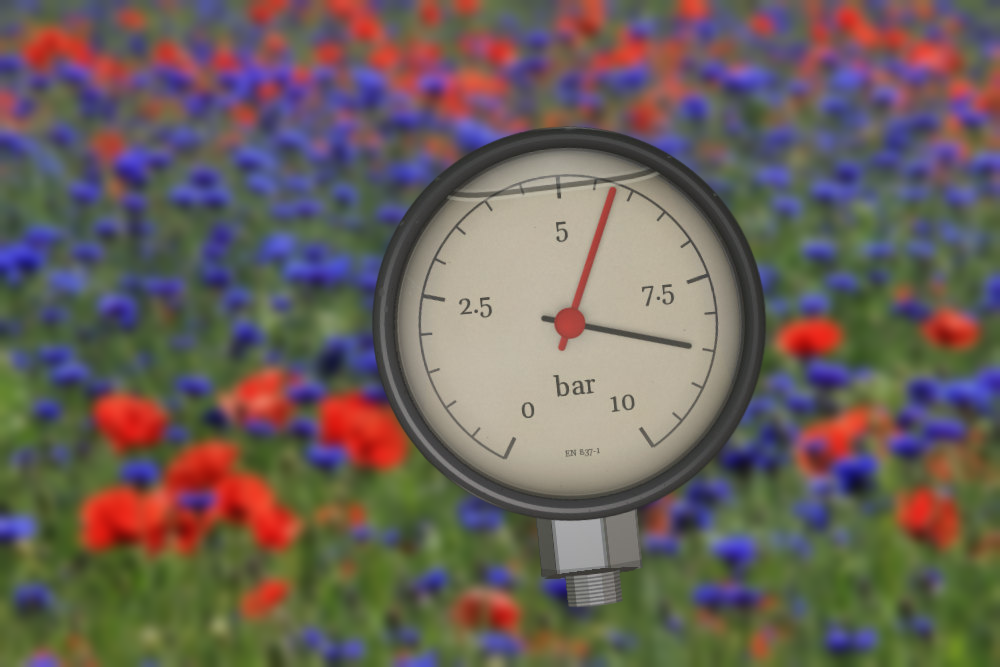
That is {"value": 5.75, "unit": "bar"}
